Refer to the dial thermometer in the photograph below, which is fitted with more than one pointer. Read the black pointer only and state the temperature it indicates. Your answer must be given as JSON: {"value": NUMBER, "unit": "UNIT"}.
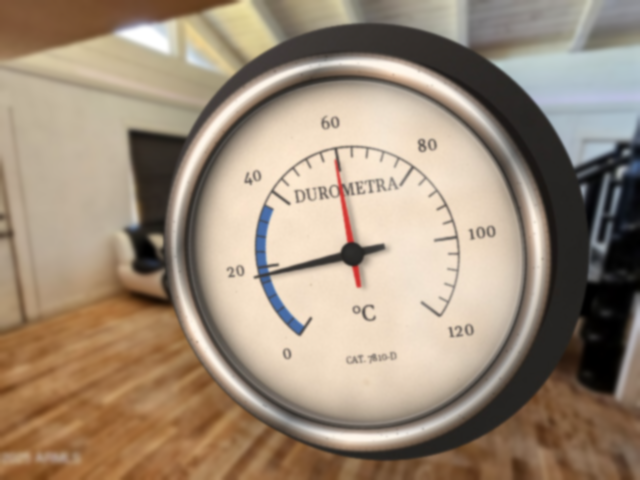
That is {"value": 18, "unit": "°C"}
